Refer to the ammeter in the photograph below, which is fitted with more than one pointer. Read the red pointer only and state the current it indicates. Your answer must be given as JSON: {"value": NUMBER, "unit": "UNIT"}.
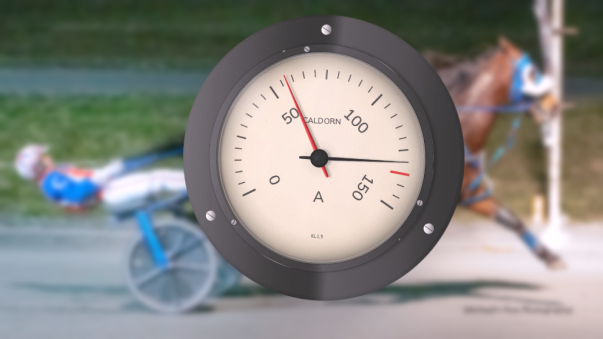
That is {"value": 57.5, "unit": "A"}
